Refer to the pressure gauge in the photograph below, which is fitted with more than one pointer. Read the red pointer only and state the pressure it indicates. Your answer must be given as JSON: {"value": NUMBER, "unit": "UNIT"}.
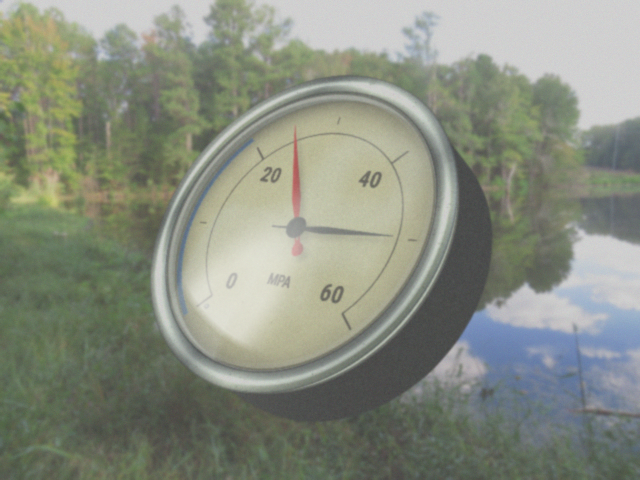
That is {"value": 25, "unit": "MPa"}
